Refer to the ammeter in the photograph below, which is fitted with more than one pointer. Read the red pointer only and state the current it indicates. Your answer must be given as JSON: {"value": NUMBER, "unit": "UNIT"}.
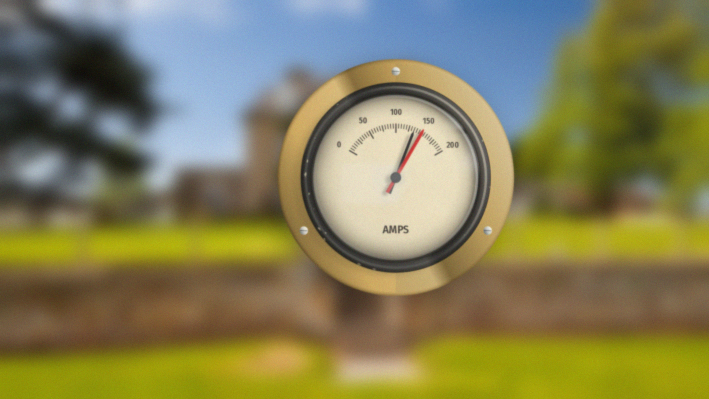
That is {"value": 150, "unit": "A"}
